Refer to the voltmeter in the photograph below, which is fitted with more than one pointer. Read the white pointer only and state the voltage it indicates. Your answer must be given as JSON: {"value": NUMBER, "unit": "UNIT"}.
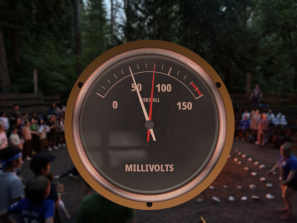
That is {"value": 50, "unit": "mV"}
